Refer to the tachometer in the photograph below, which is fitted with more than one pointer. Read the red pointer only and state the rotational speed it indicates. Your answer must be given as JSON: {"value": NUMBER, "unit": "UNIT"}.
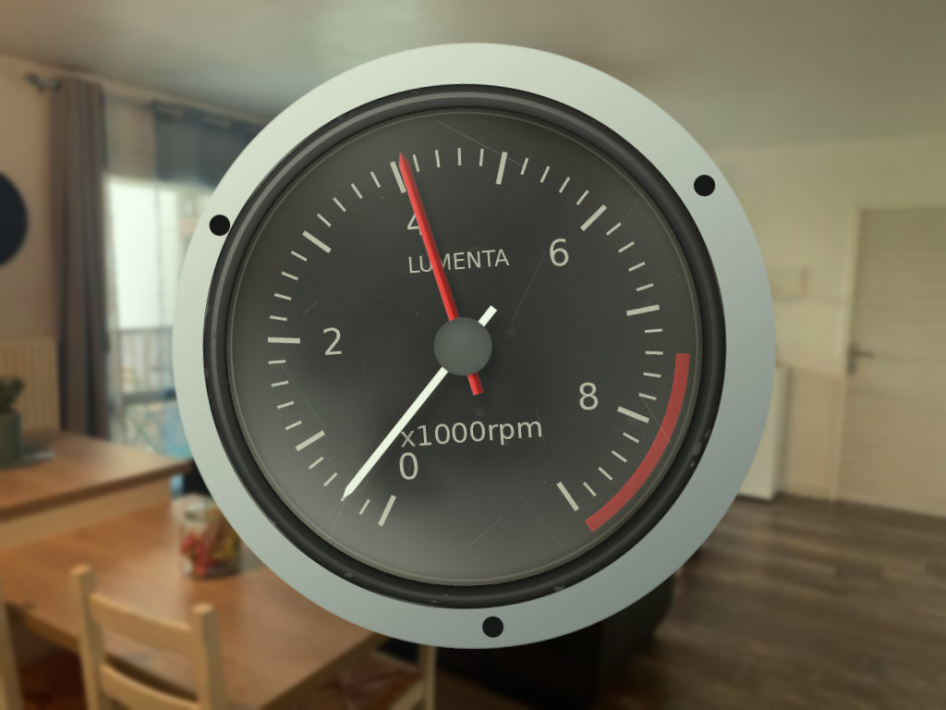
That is {"value": 4100, "unit": "rpm"}
